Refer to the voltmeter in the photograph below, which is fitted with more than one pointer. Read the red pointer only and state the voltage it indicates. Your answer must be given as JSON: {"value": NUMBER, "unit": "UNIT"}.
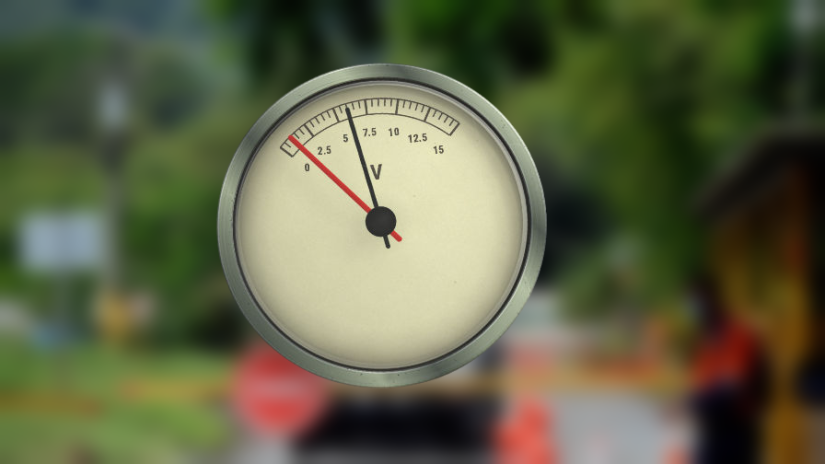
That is {"value": 1, "unit": "V"}
